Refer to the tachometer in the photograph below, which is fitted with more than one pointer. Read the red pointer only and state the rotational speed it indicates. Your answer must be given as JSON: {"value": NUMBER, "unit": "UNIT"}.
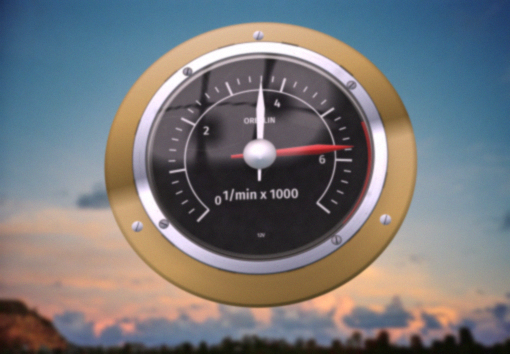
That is {"value": 5800, "unit": "rpm"}
